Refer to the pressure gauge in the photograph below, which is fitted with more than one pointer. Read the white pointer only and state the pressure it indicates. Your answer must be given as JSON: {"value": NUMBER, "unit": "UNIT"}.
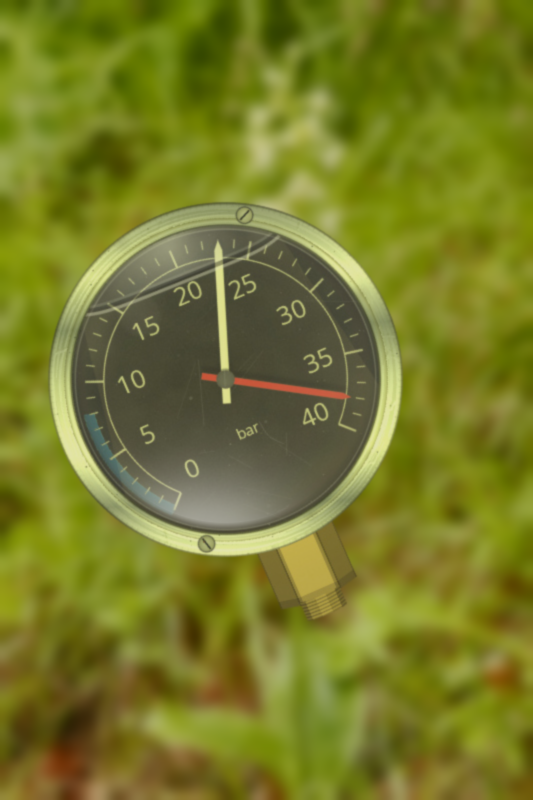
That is {"value": 23, "unit": "bar"}
